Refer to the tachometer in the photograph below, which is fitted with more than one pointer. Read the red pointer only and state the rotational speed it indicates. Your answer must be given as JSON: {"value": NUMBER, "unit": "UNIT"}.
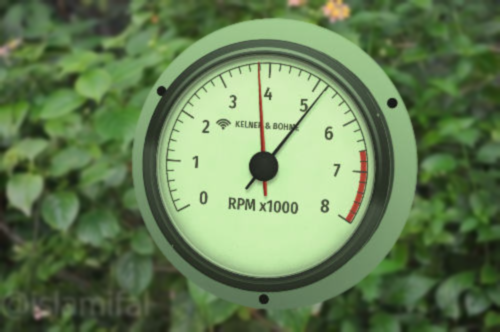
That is {"value": 3800, "unit": "rpm"}
